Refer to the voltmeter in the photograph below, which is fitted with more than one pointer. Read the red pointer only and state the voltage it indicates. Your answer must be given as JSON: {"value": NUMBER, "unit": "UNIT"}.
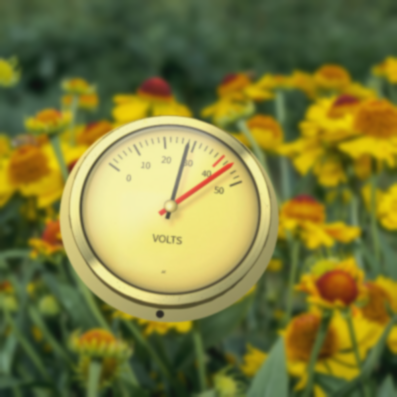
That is {"value": 44, "unit": "V"}
